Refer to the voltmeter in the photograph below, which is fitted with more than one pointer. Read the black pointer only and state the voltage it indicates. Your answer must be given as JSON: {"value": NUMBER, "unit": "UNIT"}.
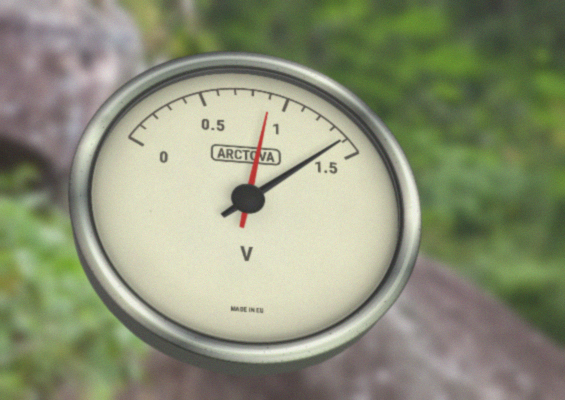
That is {"value": 1.4, "unit": "V"}
